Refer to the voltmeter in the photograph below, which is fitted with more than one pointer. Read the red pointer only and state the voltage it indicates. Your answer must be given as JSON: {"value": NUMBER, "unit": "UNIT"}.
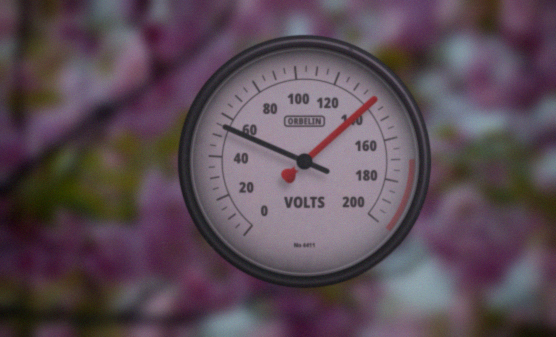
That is {"value": 140, "unit": "V"}
